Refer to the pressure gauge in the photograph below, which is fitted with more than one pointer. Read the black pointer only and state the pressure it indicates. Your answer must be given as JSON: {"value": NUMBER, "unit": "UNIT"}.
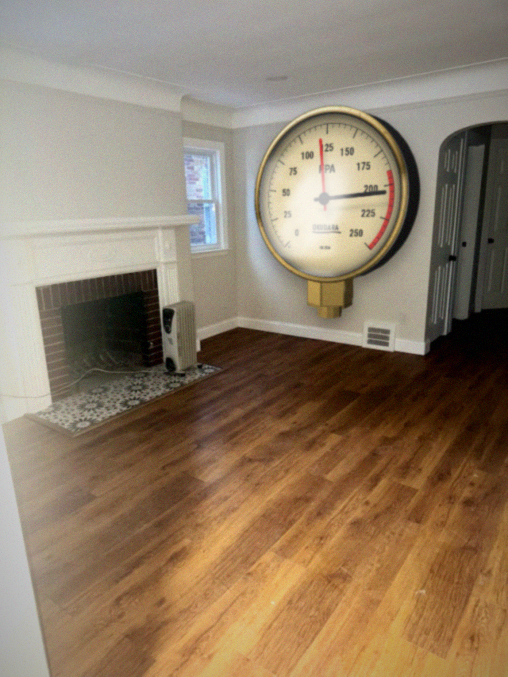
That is {"value": 205, "unit": "kPa"}
